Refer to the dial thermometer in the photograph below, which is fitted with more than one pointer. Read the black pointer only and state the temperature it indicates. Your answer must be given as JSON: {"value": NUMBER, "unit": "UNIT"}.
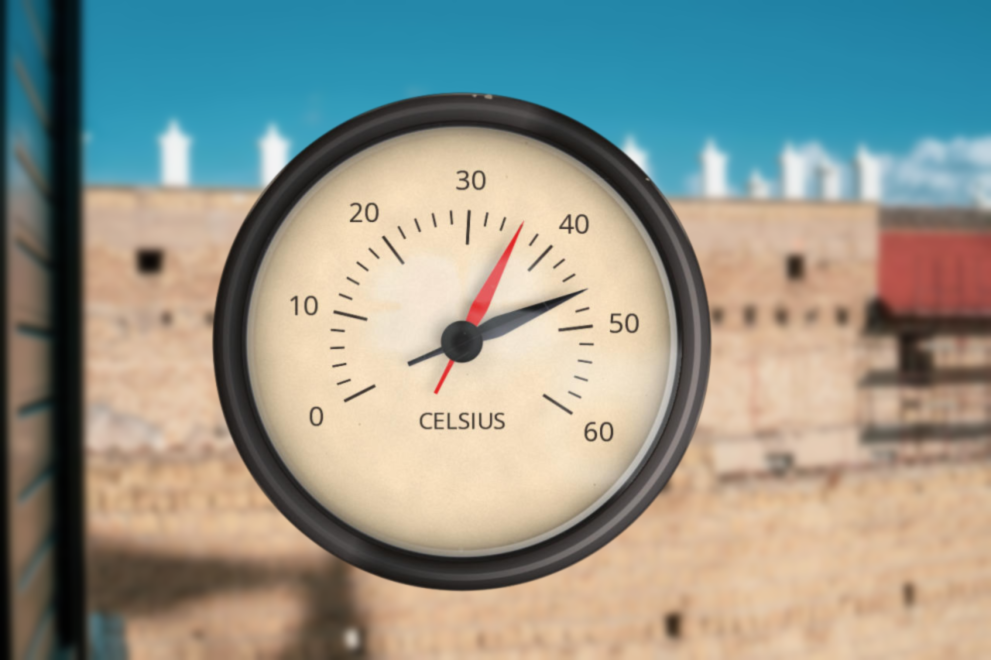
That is {"value": 46, "unit": "°C"}
